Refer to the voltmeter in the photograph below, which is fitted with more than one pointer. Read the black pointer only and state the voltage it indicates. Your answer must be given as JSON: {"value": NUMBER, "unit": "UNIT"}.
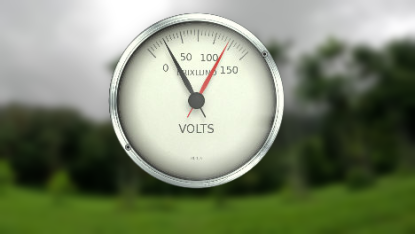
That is {"value": 25, "unit": "V"}
